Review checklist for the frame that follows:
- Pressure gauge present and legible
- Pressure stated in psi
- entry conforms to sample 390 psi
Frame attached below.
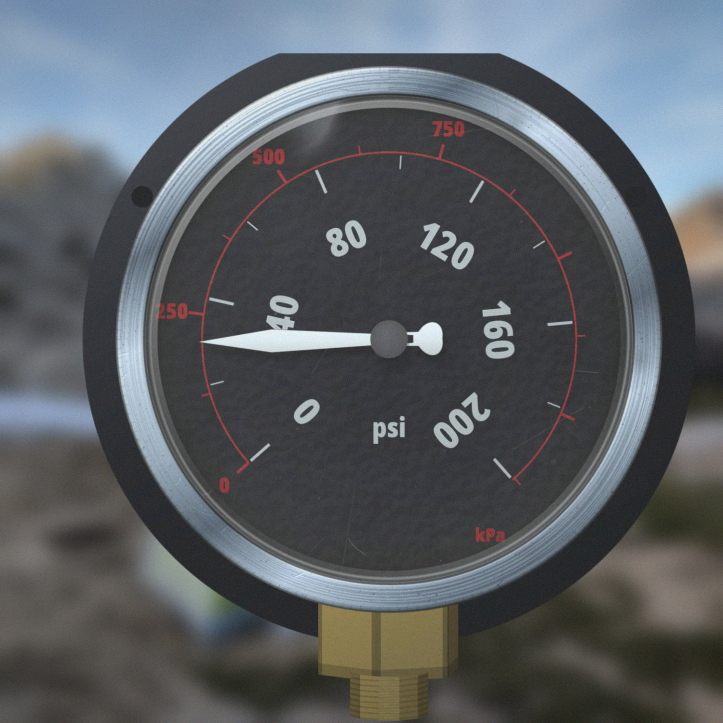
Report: 30 psi
